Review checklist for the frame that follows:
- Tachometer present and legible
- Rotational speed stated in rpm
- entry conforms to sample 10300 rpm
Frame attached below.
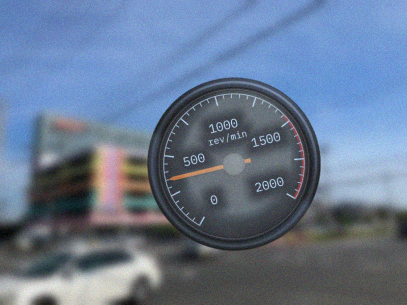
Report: 350 rpm
